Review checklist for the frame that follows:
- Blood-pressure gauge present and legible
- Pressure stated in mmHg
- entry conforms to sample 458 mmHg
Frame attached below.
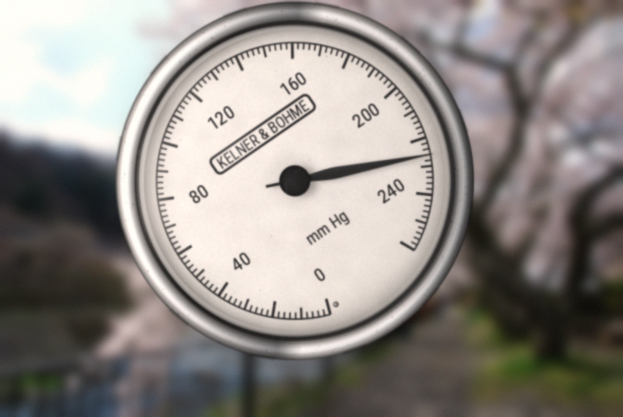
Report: 226 mmHg
